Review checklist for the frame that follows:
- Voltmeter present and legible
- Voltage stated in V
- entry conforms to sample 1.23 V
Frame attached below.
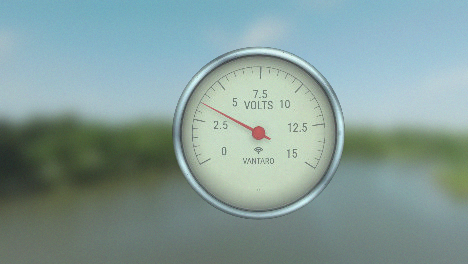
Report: 3.5 V
